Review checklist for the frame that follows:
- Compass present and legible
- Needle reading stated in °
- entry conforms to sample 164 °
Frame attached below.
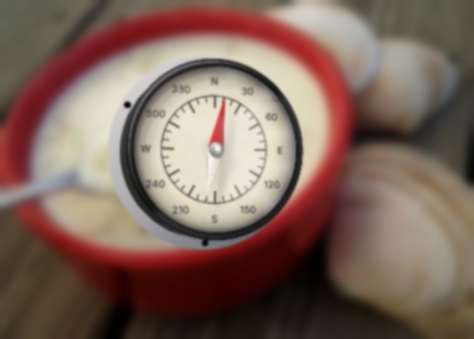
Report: 10 °
